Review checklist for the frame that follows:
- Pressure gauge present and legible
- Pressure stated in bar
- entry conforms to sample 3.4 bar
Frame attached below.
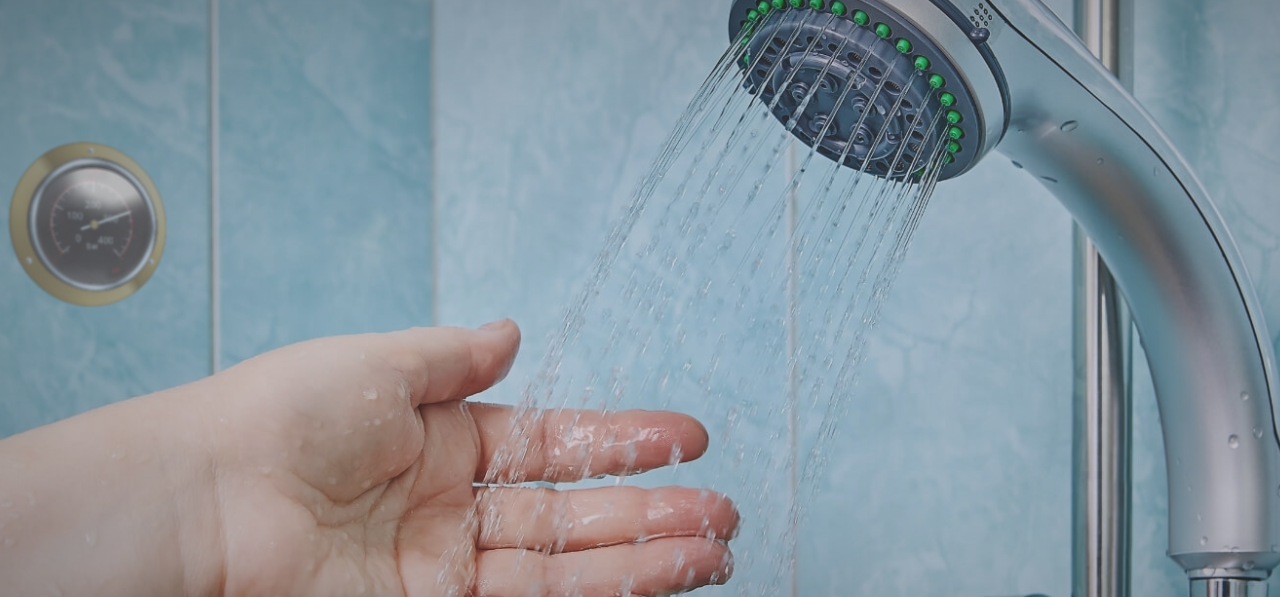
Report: 300 bar
